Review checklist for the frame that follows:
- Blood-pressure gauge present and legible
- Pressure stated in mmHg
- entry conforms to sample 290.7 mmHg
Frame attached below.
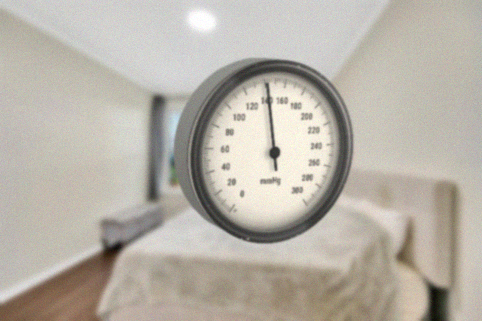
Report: 140 mmHg
